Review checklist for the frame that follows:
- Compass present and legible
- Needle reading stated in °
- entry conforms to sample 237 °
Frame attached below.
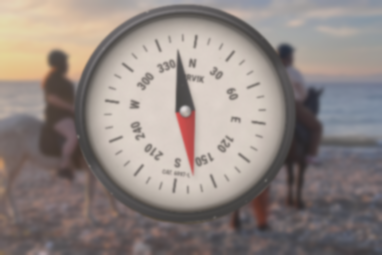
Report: 165 °
